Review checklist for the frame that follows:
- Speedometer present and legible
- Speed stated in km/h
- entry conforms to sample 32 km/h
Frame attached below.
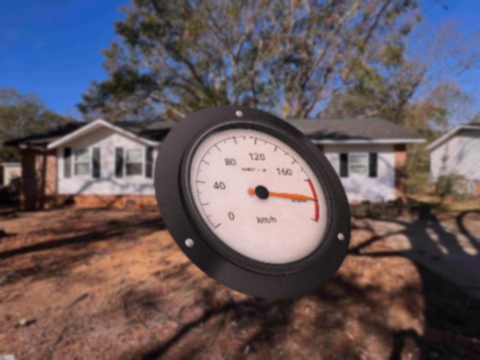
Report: 200 km/h
